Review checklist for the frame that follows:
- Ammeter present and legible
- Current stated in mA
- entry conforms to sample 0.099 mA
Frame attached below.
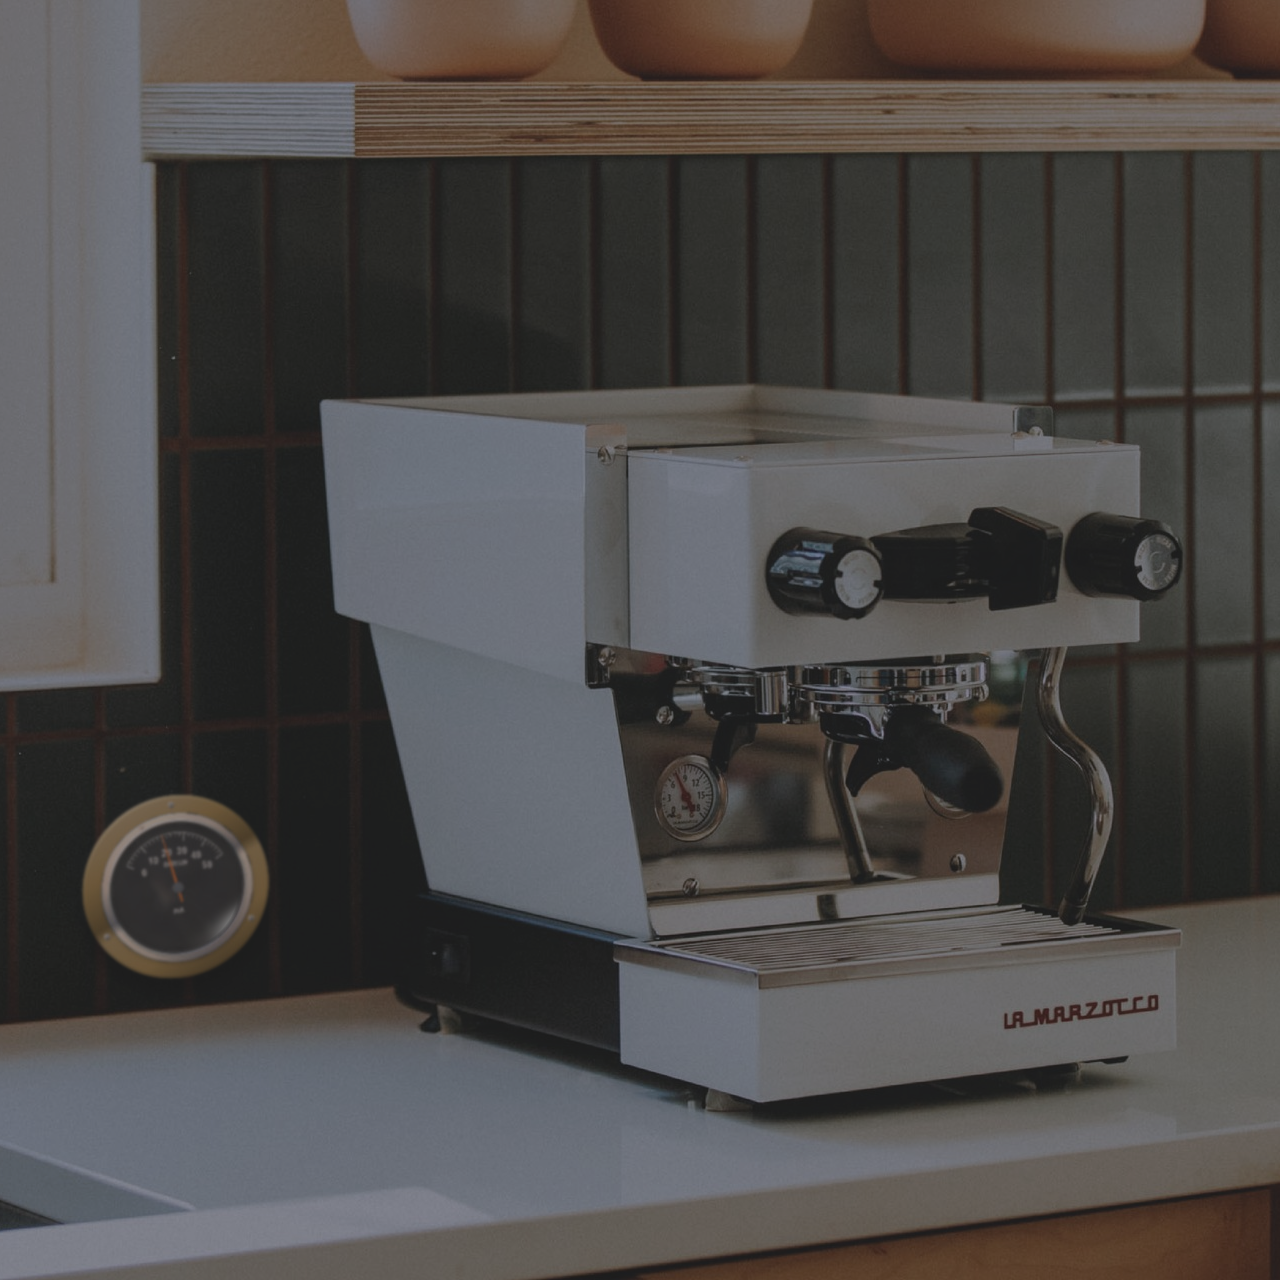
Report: 20 mA
